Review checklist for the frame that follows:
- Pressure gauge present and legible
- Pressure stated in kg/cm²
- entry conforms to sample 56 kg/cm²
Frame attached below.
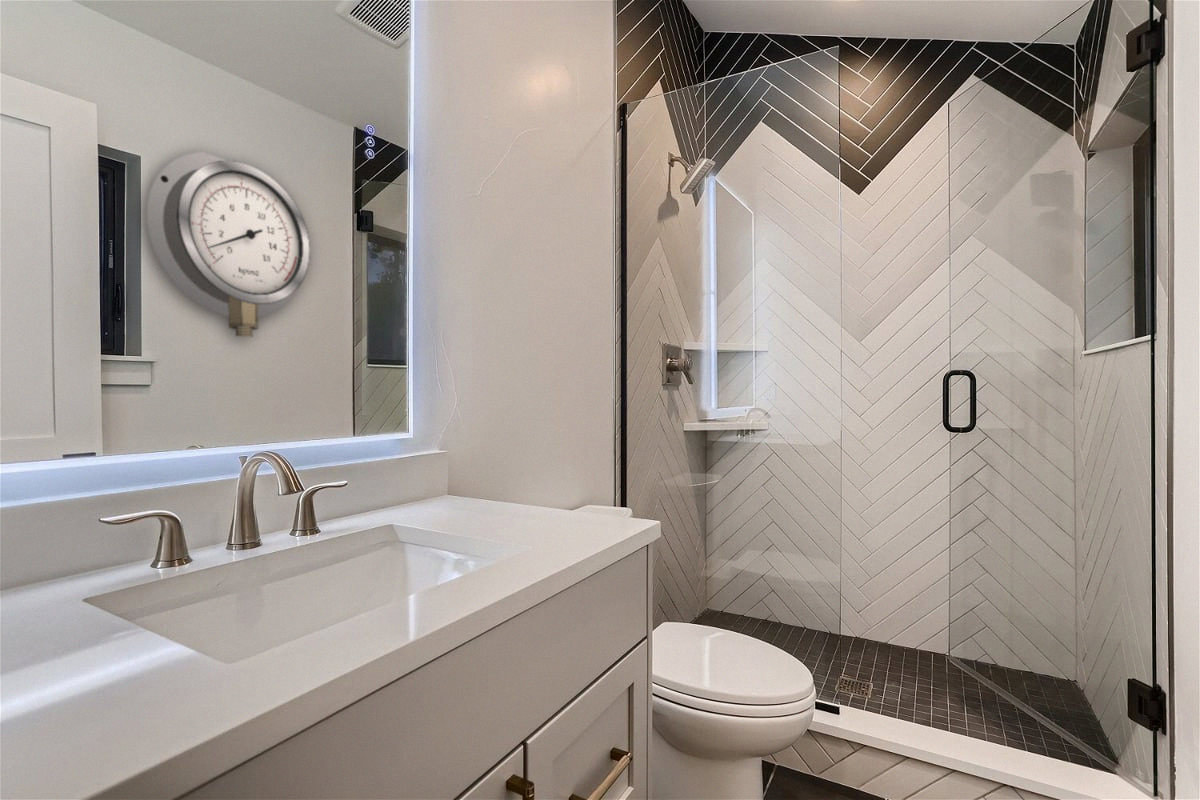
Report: 1 kg/cm²
